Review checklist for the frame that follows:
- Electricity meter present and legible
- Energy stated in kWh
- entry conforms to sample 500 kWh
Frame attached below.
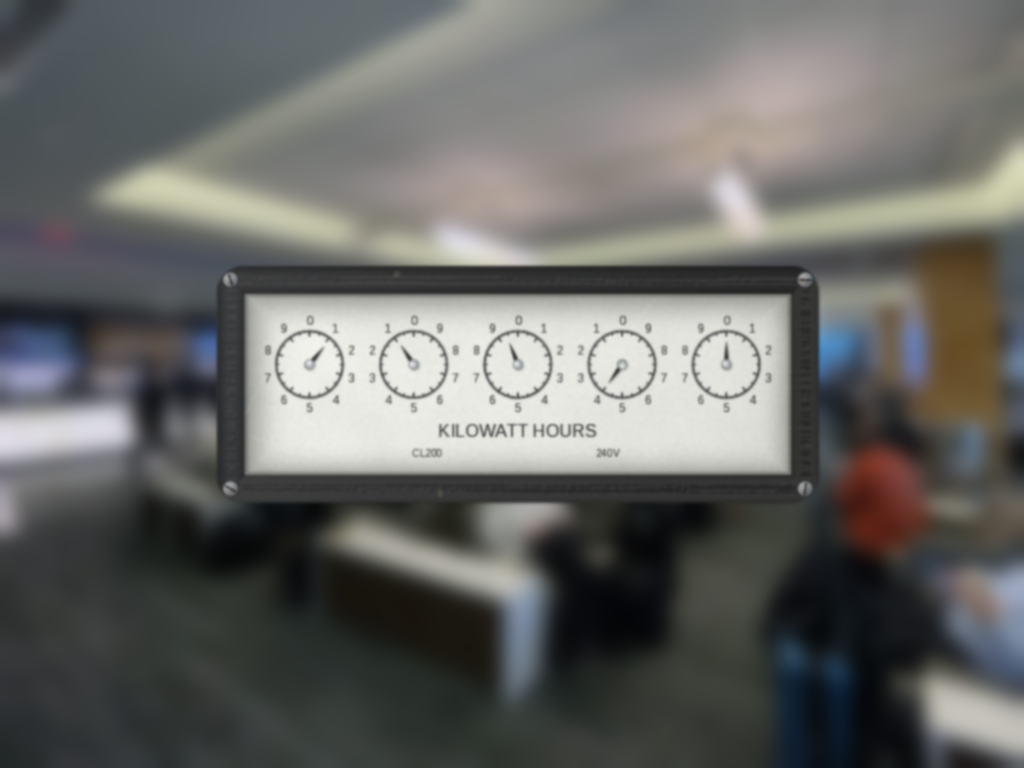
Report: 10940 kWh
